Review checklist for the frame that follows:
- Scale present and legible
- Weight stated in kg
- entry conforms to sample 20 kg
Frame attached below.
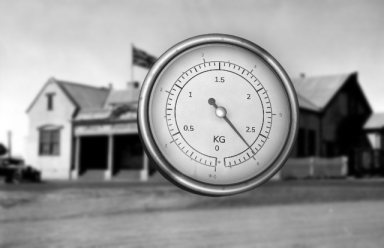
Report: 2.7 kg
